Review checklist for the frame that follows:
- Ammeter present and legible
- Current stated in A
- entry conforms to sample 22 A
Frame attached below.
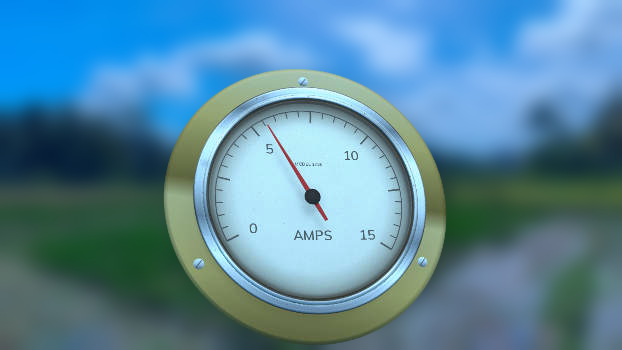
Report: 5.5 A
